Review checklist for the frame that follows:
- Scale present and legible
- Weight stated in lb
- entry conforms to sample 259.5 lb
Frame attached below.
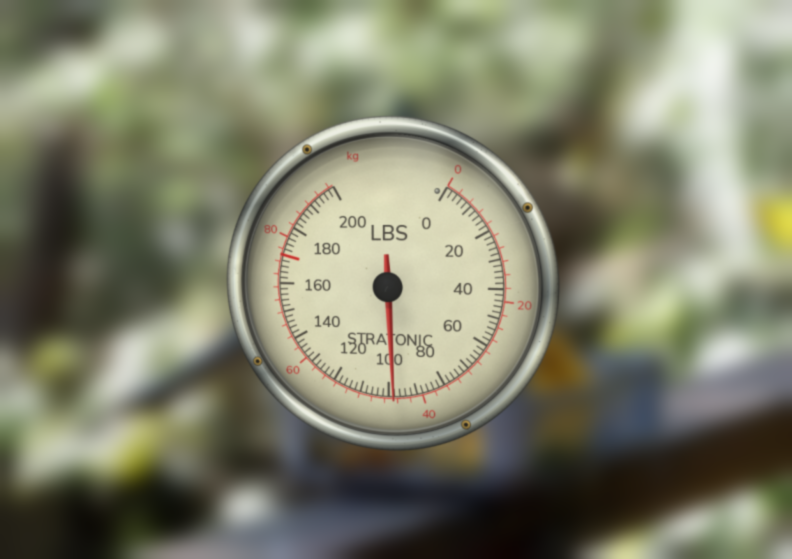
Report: 98 lb
